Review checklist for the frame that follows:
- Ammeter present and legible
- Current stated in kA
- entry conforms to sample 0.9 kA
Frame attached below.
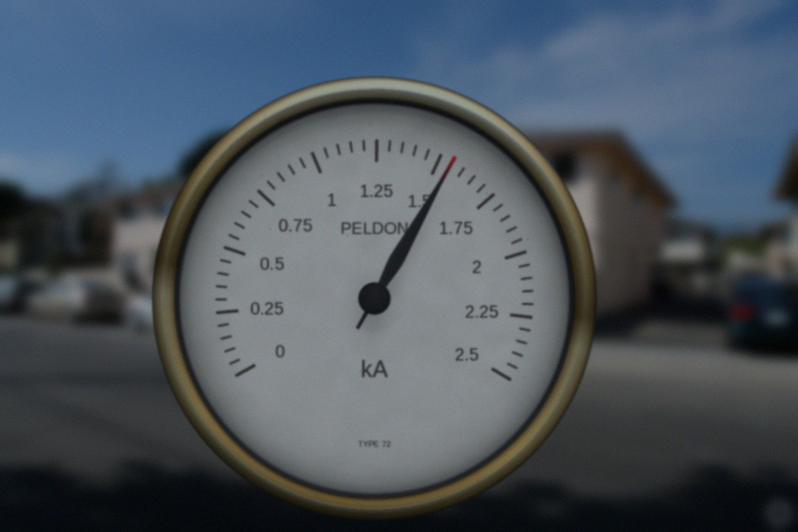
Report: 1.55 kA
